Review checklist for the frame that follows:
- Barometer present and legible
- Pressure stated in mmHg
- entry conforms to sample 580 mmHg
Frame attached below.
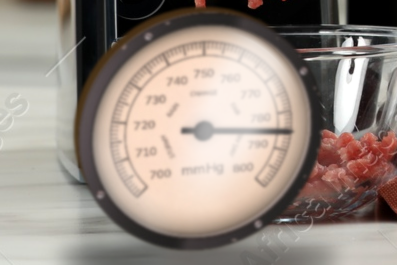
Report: 785 mmHg
